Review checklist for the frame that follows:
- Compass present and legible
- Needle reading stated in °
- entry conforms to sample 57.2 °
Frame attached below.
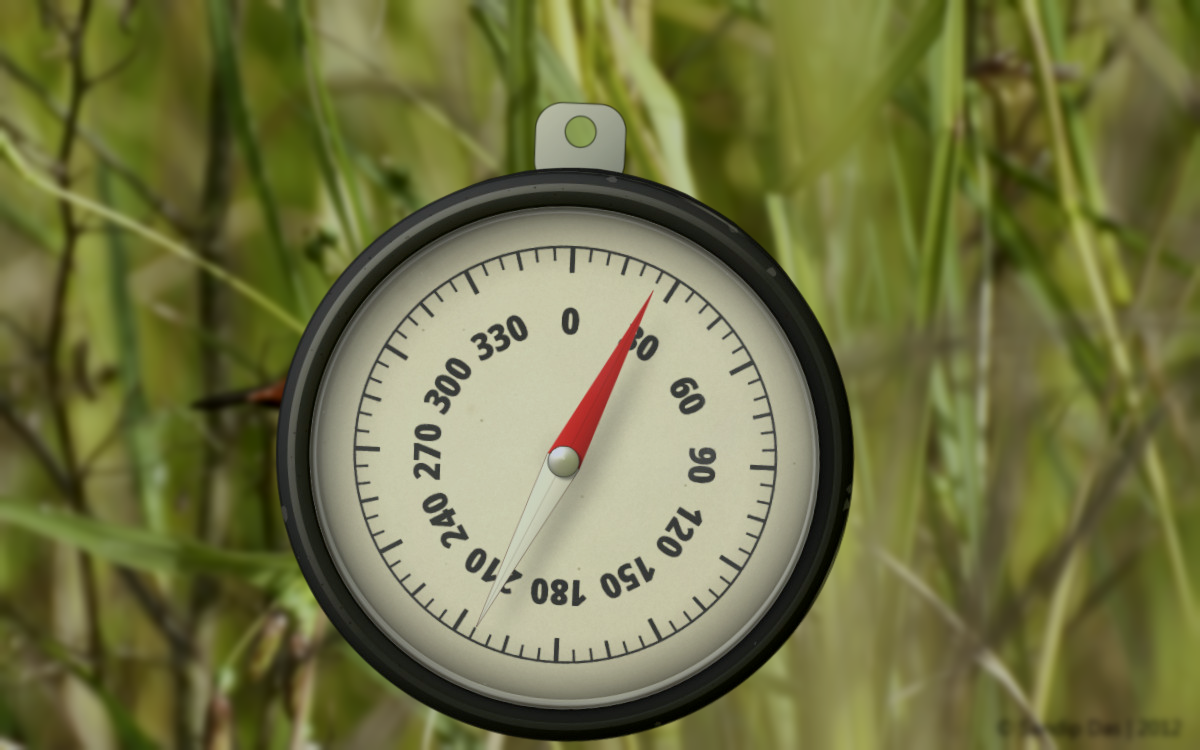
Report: 25 °
